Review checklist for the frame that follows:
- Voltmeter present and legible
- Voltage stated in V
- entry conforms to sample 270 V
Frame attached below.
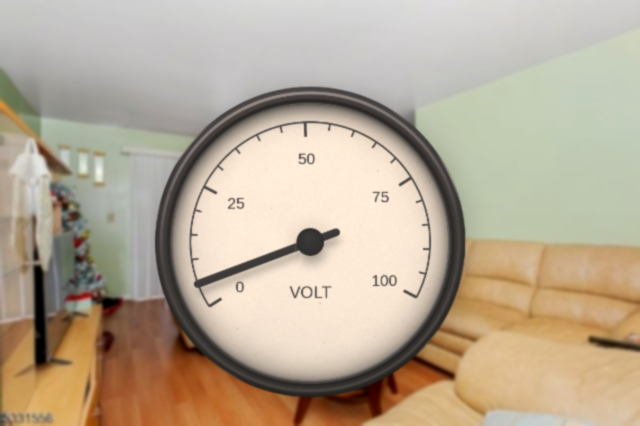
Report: 5 V
